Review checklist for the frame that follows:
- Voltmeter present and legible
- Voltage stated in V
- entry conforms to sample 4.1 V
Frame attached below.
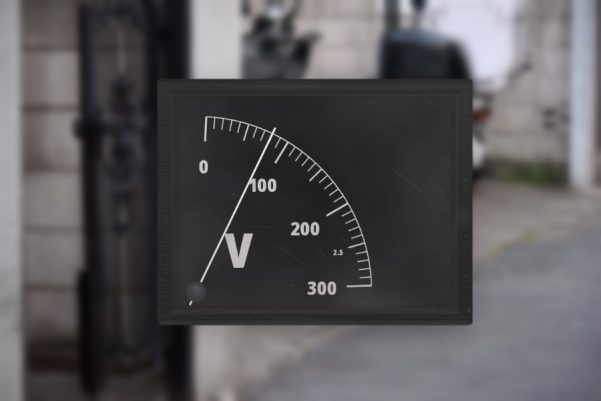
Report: 80 V
